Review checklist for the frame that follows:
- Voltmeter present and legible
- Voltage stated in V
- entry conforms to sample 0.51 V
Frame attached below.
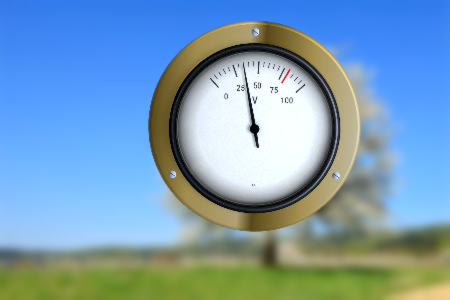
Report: 35 V
